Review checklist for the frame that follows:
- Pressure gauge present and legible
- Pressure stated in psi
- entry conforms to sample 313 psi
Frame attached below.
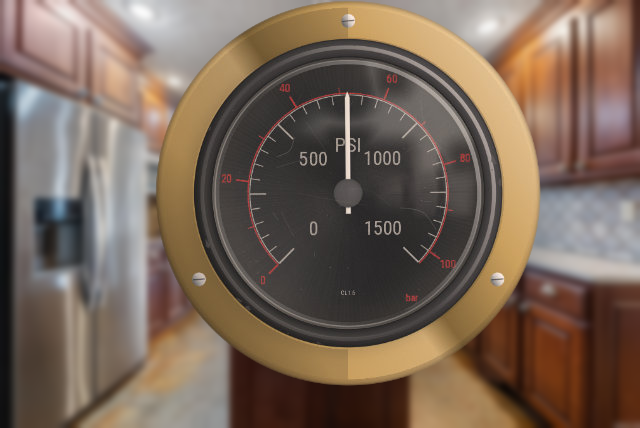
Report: 750 psi
